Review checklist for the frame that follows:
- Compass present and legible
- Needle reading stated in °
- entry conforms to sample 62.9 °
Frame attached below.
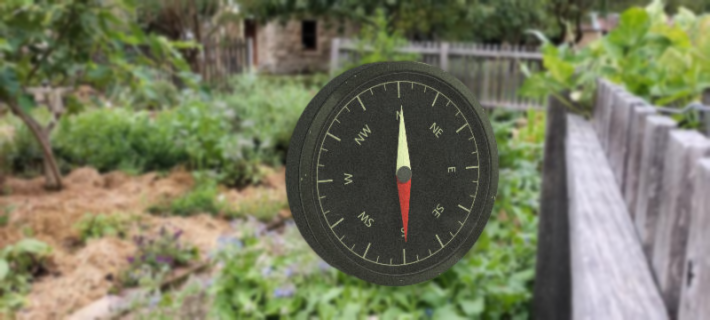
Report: 180 °
